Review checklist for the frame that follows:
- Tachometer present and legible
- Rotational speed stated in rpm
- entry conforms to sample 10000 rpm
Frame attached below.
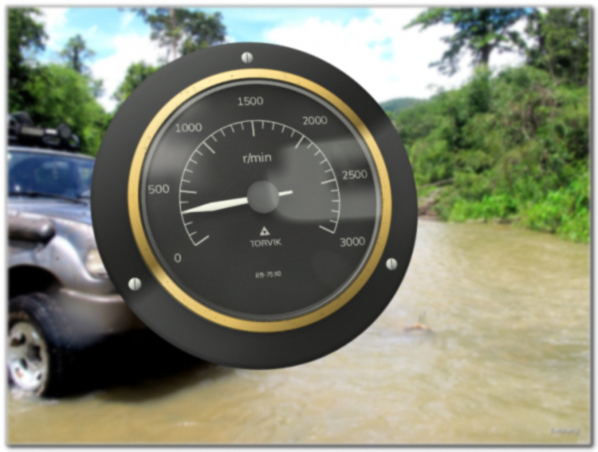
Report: 300 rpm
